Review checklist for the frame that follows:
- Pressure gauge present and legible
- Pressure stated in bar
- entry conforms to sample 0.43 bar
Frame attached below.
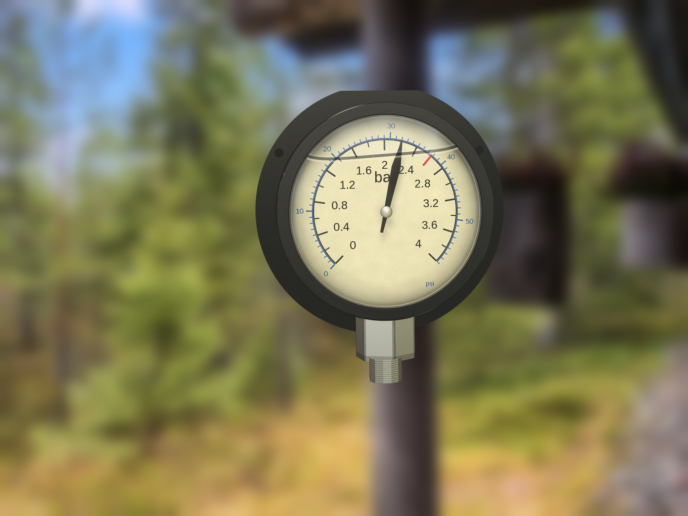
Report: 2.2 bar
